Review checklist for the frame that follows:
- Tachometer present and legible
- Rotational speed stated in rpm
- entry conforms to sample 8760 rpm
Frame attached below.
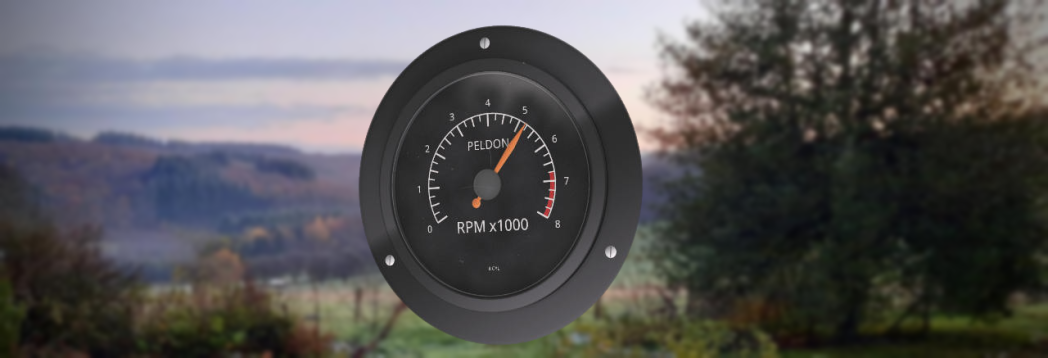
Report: 5250 rpm
